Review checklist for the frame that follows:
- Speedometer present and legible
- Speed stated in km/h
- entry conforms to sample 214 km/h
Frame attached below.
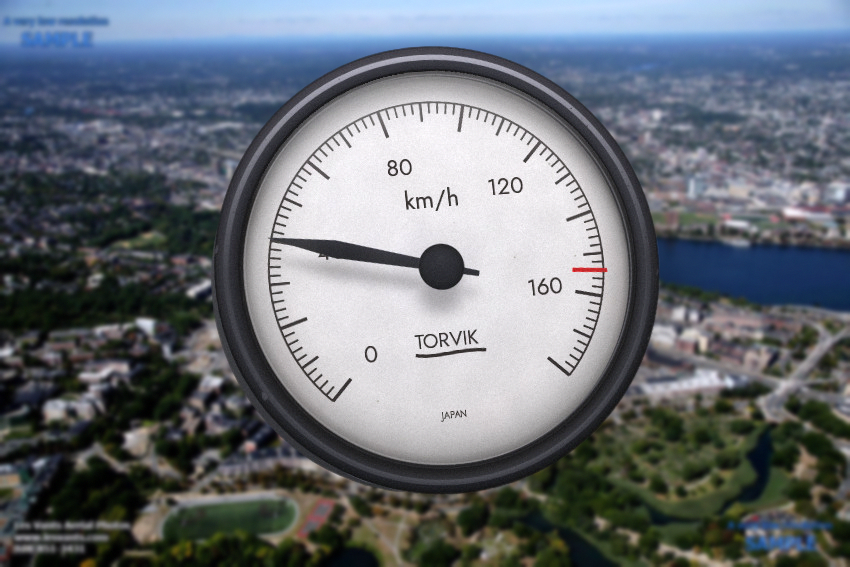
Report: 40 km/h
